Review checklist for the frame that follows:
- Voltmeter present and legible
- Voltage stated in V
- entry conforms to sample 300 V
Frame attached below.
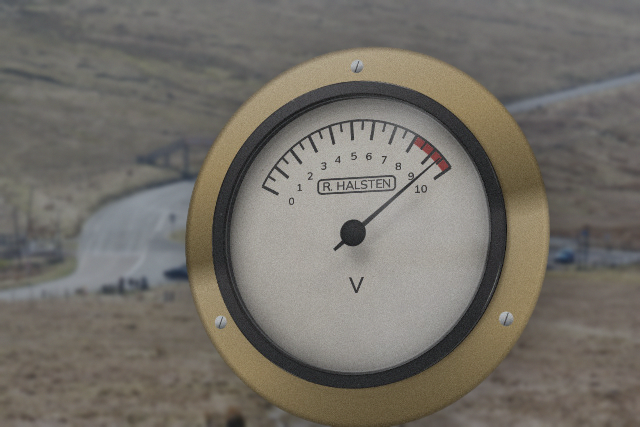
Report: 9.5 V
